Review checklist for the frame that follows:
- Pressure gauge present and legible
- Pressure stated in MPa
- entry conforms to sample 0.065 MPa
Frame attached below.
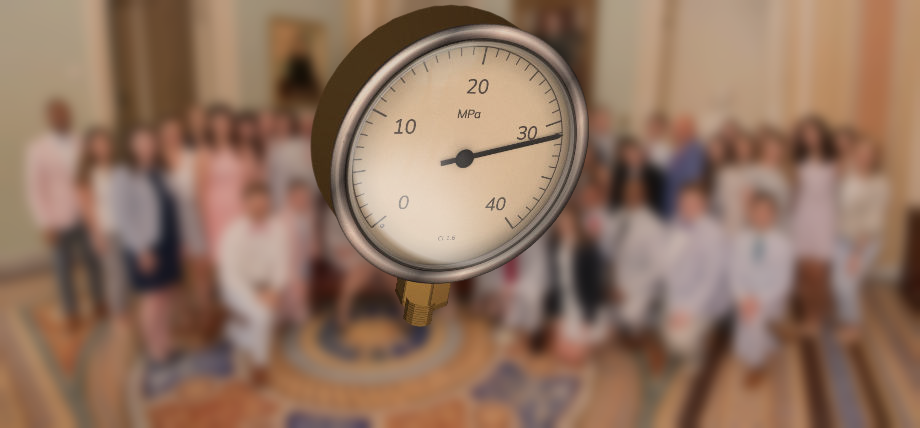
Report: 31 MPa
